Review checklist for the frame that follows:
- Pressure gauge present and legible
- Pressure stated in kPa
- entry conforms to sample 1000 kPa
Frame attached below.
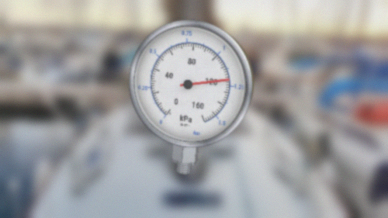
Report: 120 kPa
